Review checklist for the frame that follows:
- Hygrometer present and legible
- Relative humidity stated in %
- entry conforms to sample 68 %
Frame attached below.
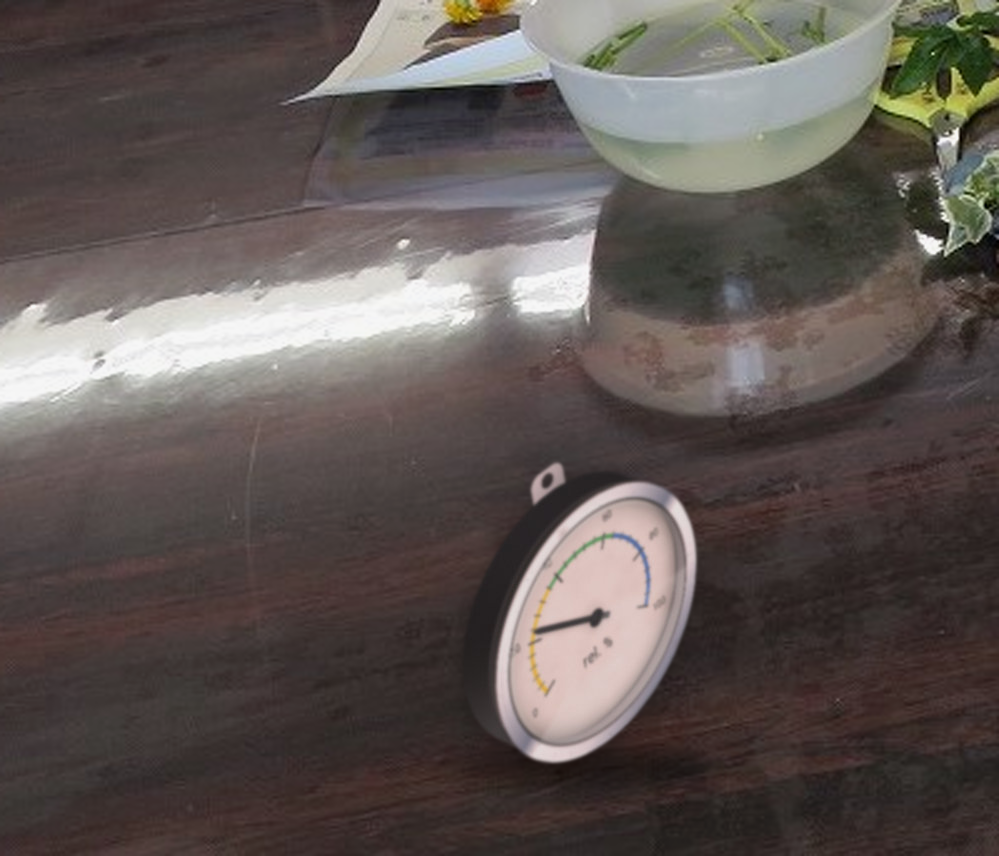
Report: 24 %
